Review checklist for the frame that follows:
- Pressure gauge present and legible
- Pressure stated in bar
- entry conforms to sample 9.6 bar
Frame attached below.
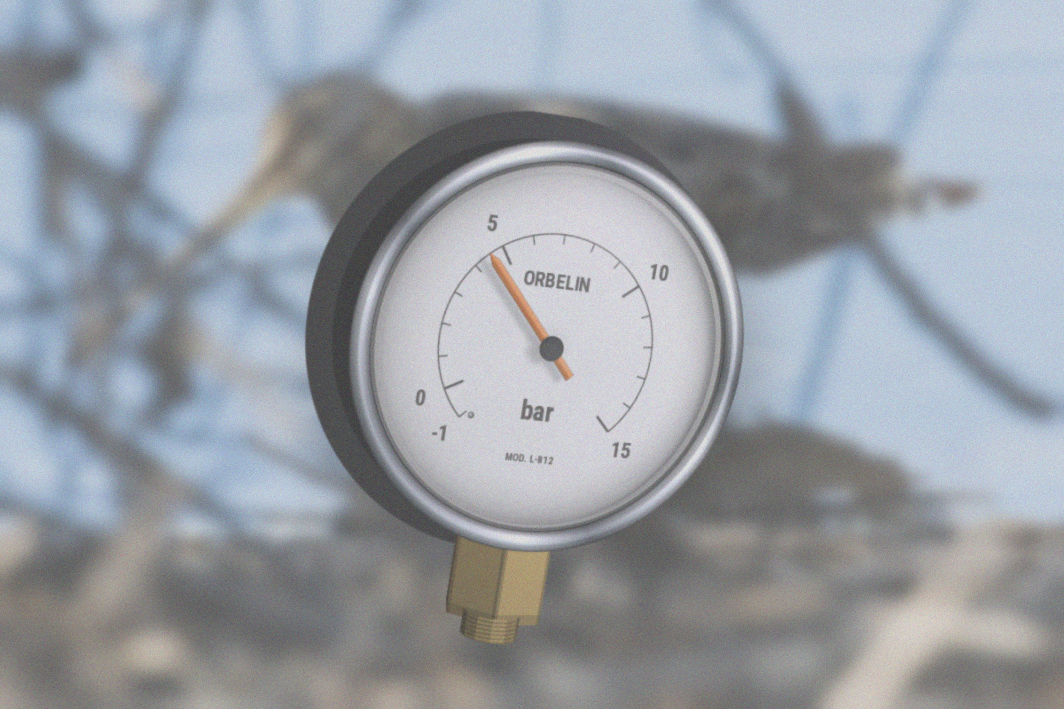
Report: 4.5 bar
